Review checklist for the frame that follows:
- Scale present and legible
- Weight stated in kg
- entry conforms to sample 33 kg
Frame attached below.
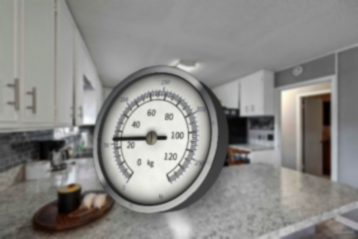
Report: 25 kg
